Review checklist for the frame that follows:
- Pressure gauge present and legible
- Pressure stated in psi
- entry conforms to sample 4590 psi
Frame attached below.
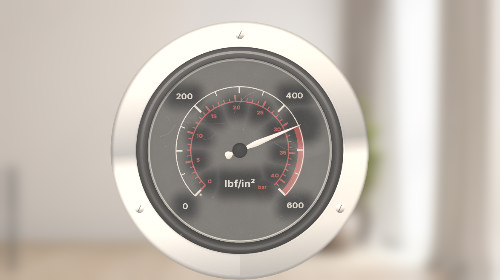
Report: 450 psi
